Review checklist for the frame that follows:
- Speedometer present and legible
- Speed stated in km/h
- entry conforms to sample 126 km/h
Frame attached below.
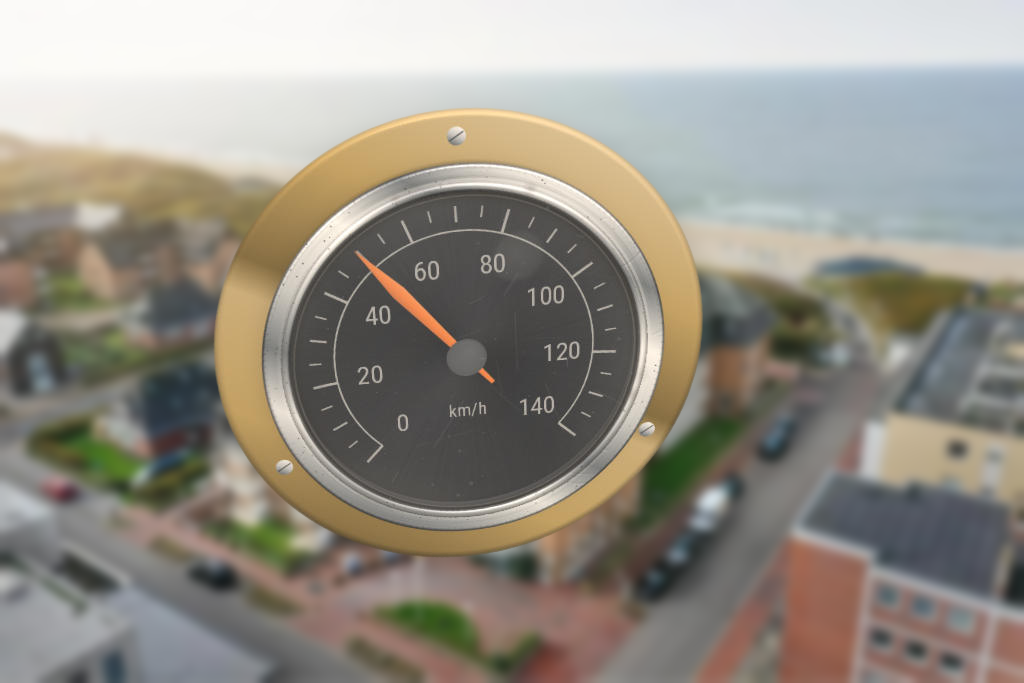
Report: 50 km/h
